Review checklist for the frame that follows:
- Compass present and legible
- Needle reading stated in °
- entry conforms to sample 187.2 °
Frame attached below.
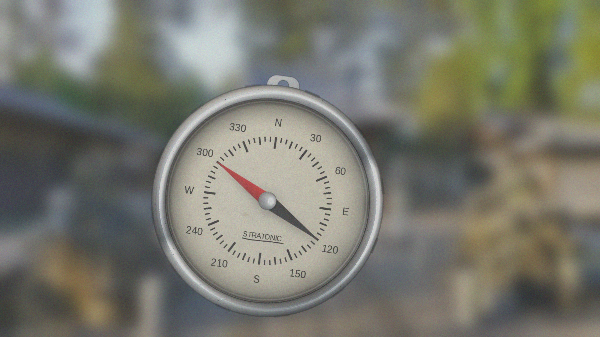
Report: 300 °
